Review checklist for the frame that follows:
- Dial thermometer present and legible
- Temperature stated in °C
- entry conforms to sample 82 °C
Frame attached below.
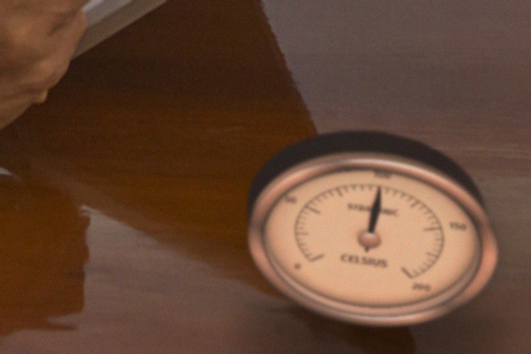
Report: 100 °C
